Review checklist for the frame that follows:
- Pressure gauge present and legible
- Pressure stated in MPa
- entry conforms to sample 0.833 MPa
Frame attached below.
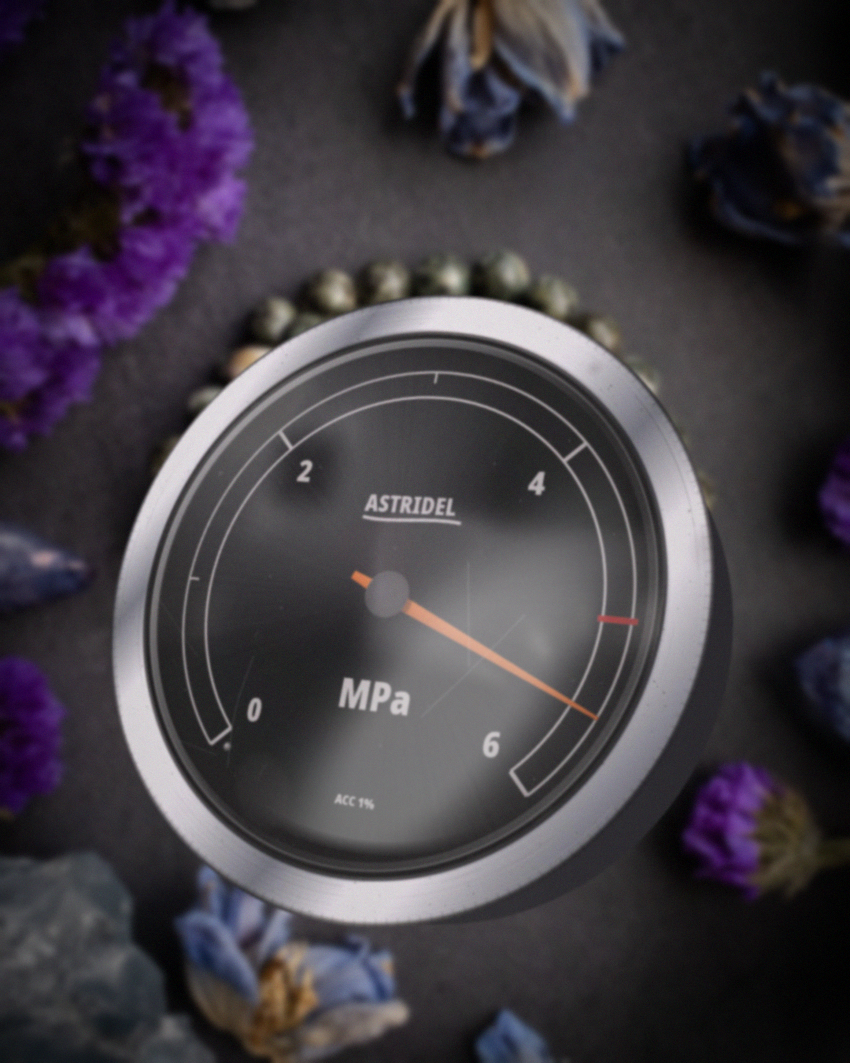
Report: 5.5 MPa
